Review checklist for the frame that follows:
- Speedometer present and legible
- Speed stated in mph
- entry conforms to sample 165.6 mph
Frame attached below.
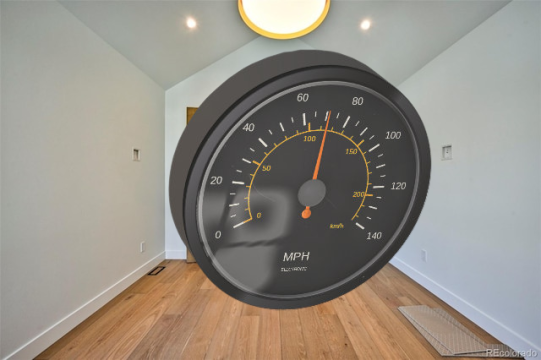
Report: 70 mph
